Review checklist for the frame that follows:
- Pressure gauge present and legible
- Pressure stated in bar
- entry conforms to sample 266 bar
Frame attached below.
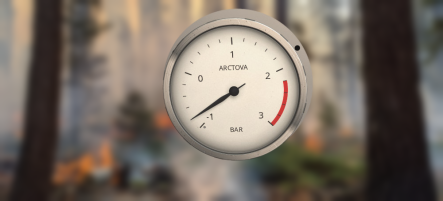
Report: -0.8 bar
